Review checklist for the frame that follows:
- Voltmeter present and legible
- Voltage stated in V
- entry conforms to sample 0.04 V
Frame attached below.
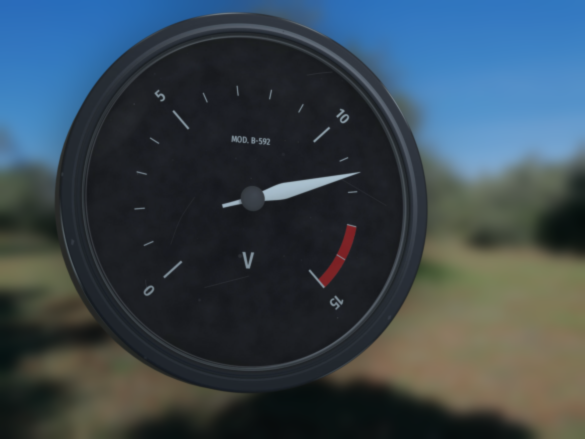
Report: 11.5 V
